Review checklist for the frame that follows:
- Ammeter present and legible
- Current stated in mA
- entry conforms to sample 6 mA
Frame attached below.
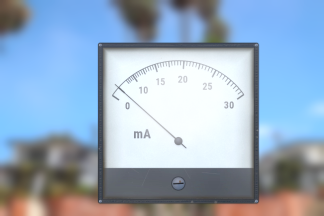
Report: 5 mA
